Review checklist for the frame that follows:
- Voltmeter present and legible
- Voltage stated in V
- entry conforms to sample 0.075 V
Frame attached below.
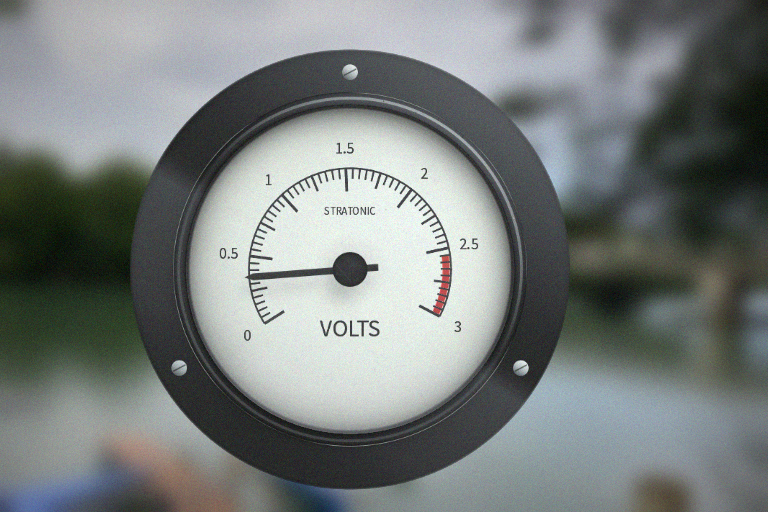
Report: 0.35 V
